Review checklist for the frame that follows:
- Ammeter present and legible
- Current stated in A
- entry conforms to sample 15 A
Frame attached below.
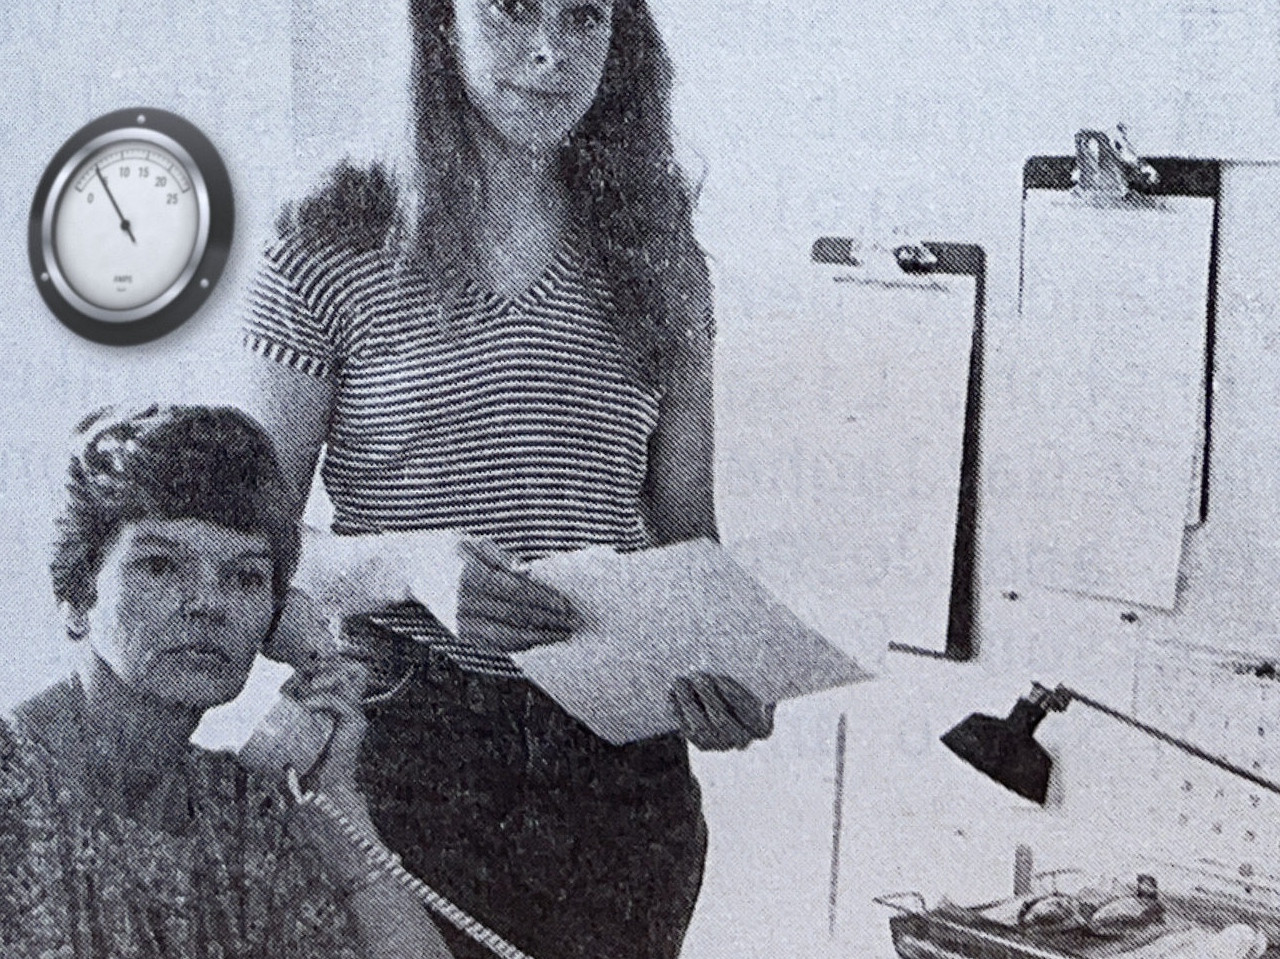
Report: 5 A
